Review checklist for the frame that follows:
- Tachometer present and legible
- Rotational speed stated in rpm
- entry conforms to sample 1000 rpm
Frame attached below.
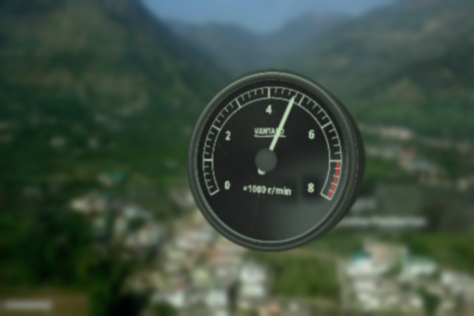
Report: 4800 rpm
